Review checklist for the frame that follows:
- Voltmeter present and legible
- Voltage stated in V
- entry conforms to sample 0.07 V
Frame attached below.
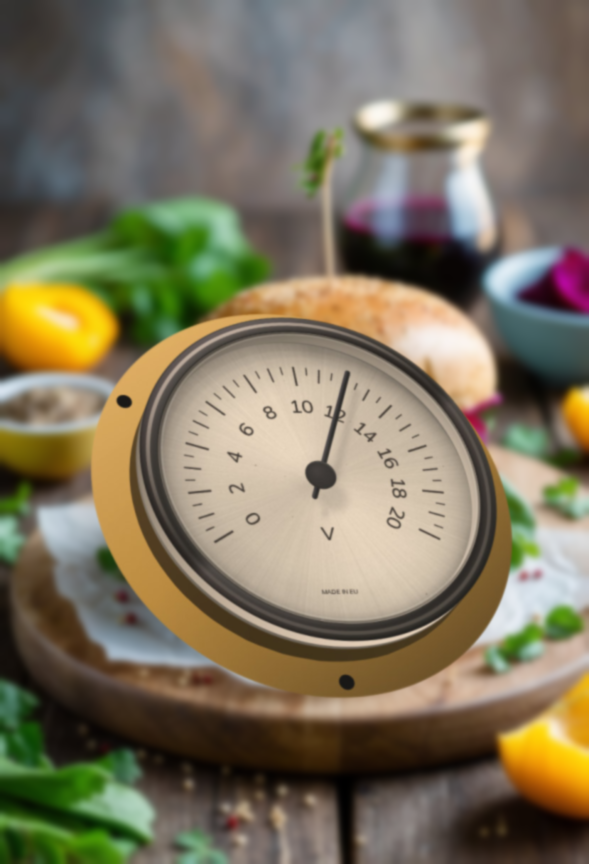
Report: 12 V
